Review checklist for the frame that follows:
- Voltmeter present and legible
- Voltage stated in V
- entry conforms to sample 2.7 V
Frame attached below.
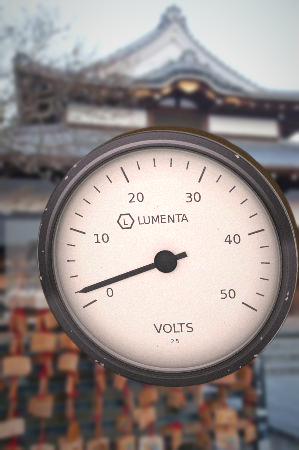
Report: 2 V
